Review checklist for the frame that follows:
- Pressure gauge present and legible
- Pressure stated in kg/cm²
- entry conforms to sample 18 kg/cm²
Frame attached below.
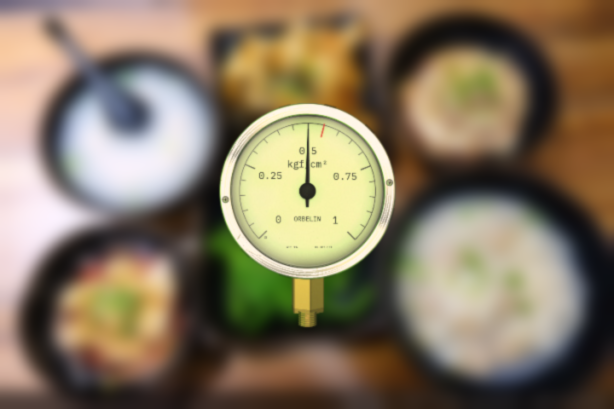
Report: 0.5 kg/cm²
